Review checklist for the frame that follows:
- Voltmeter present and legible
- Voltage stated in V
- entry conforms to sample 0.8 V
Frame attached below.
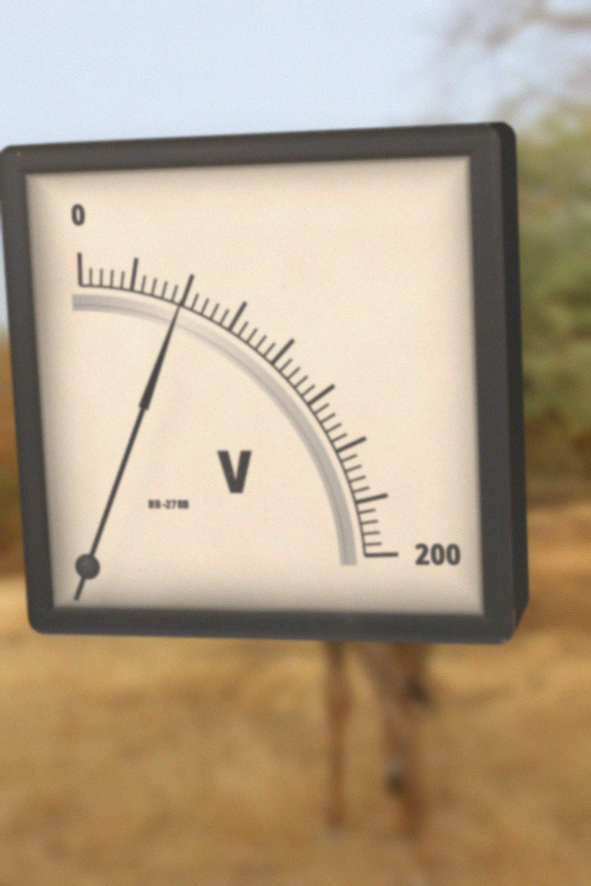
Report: 50 V
